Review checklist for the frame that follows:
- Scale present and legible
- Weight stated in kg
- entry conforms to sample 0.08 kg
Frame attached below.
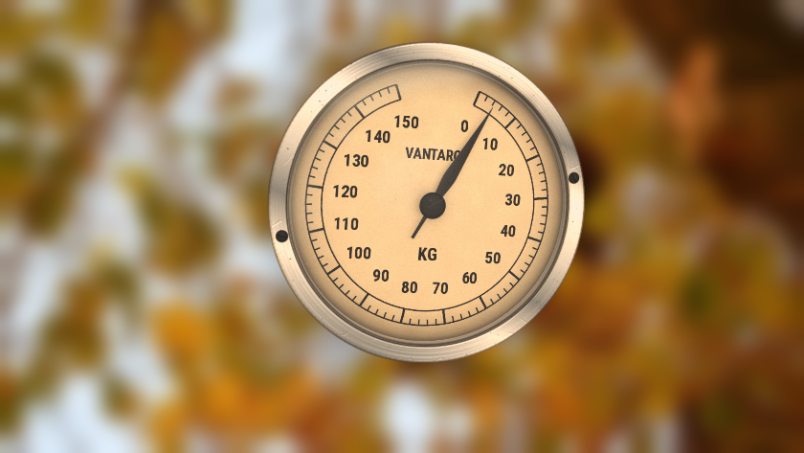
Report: 4 kg
